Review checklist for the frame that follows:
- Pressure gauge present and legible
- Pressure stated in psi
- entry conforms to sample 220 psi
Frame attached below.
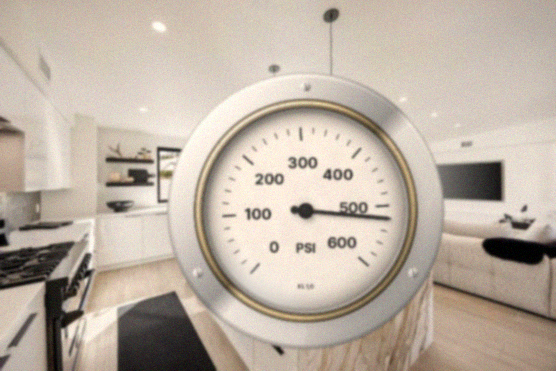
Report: 520 psi
